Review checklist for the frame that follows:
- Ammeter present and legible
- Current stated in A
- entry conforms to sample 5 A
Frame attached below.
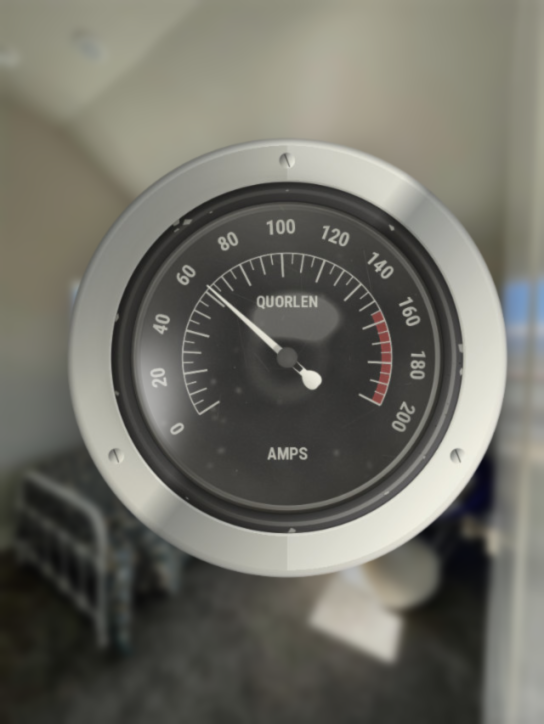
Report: 62.5 A
